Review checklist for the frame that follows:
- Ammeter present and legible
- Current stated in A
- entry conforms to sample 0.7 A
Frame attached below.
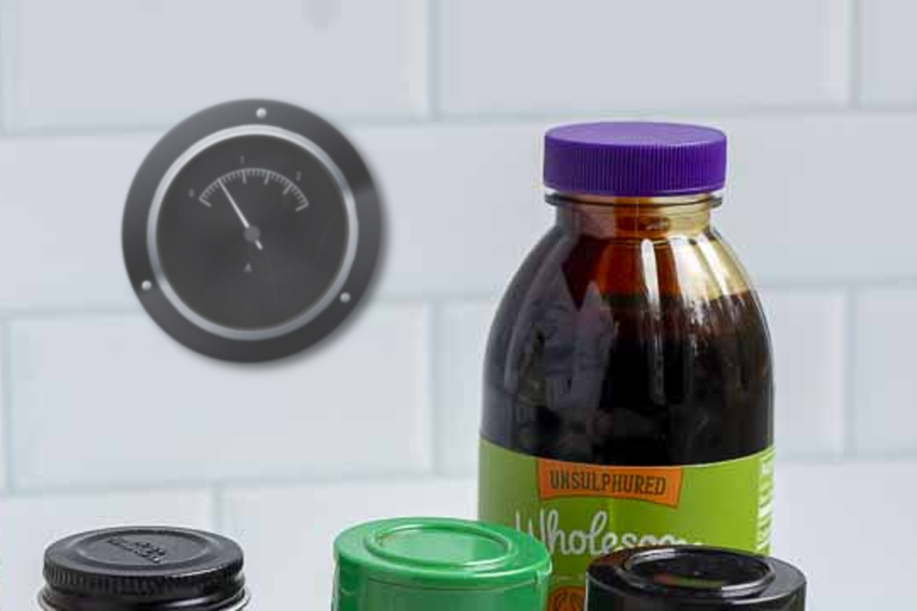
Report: 0.5 A
